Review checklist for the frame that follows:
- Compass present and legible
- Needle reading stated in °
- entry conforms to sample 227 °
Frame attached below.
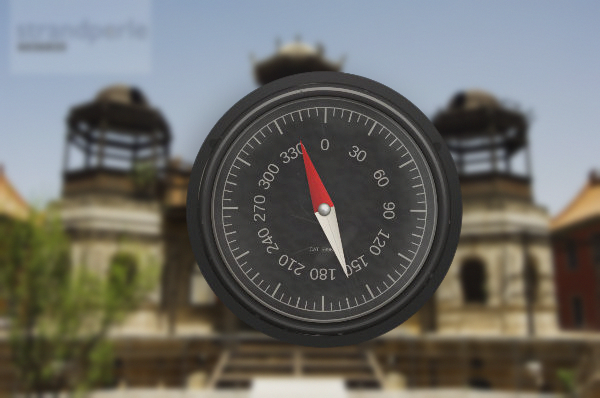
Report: 340 °
